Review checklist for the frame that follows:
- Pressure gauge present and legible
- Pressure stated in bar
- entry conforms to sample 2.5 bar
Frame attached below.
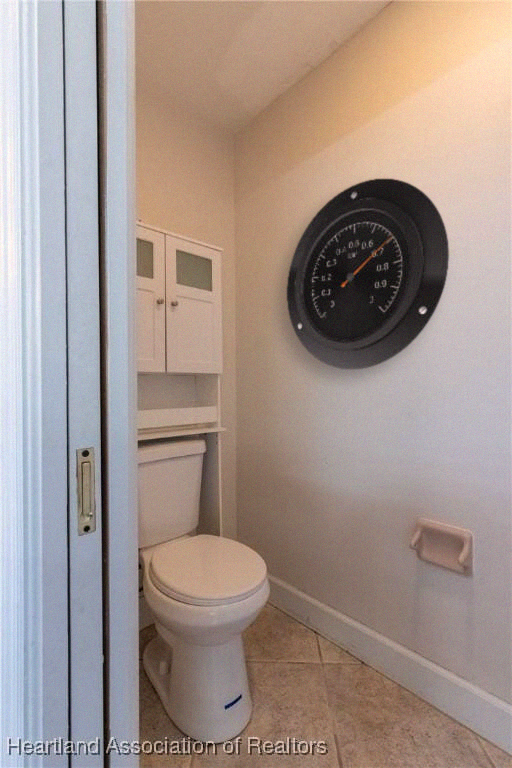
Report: 0.7 bar
